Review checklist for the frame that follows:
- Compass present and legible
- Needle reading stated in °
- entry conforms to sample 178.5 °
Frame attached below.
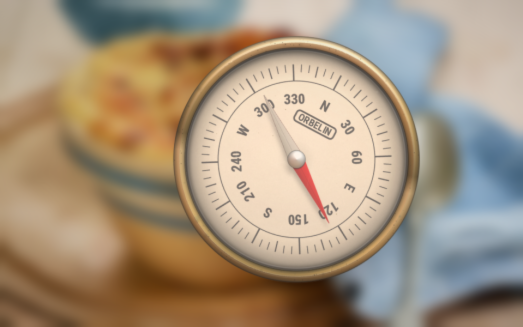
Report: 125 °
